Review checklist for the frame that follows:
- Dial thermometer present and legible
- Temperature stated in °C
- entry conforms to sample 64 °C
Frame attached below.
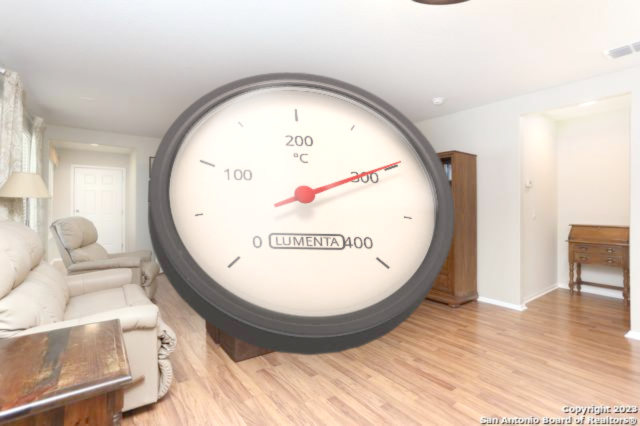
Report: 300 °C
